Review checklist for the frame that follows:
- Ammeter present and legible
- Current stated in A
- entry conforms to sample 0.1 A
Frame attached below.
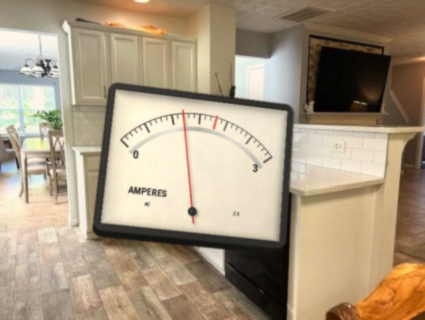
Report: 1.2 A
